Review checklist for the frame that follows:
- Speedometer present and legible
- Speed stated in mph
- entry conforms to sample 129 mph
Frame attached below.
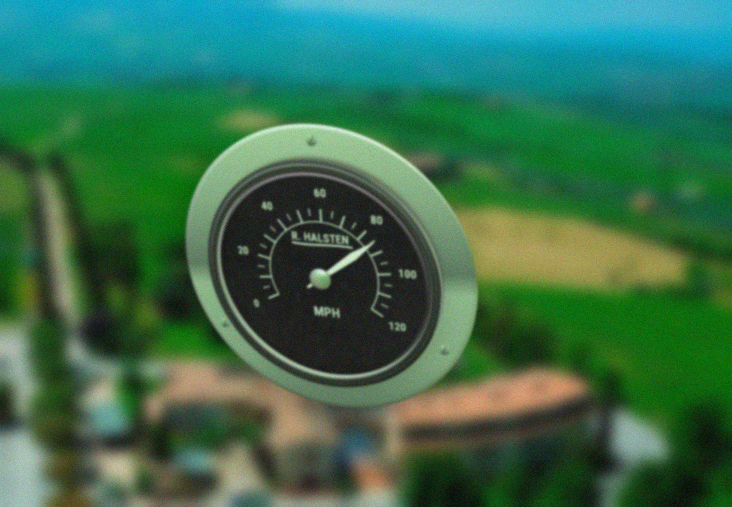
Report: 85 mph
